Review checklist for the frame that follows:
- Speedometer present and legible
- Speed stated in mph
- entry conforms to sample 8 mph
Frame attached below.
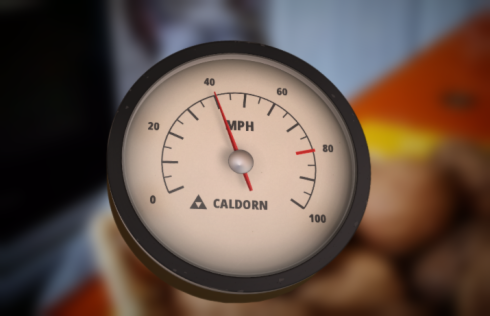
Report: 40 mph
